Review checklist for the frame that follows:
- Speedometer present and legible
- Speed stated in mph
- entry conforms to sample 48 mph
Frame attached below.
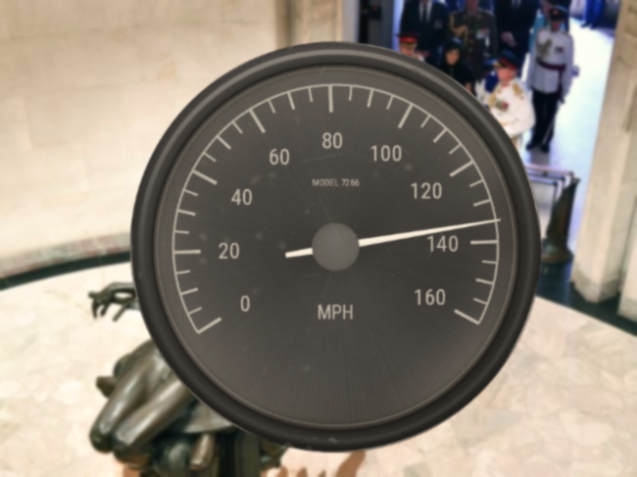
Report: 135 mph
